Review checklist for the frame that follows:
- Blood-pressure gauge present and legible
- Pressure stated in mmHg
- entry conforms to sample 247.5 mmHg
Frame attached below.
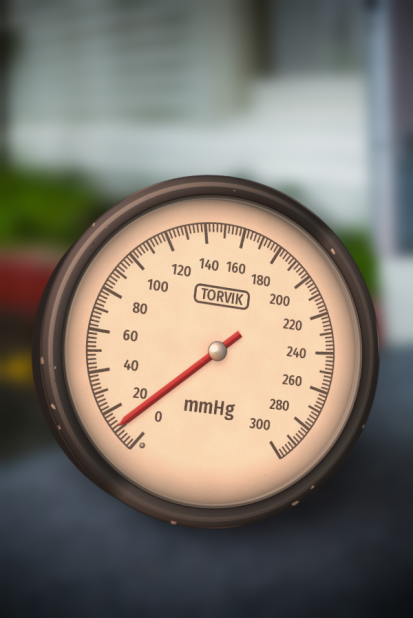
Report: 12 mmHg
